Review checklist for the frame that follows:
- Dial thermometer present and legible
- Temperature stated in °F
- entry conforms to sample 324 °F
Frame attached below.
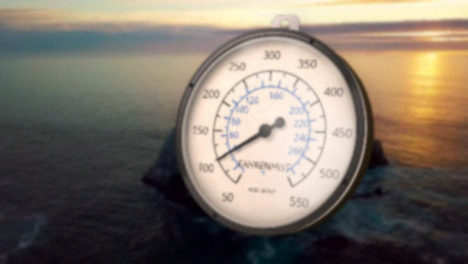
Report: 100 °F
